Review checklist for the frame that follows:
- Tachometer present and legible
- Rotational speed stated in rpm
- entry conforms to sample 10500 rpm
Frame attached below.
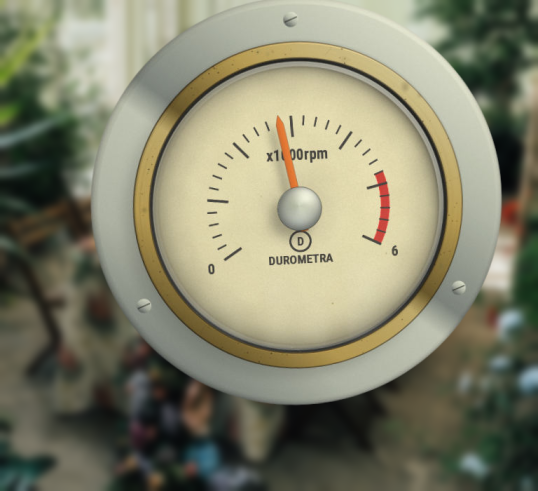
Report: 2800 rpm
